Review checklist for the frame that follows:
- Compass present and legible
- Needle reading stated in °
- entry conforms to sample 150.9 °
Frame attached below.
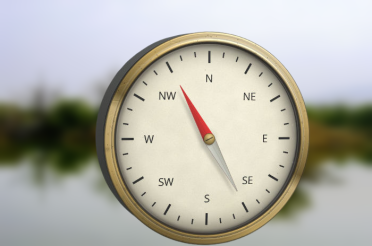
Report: 330 °
